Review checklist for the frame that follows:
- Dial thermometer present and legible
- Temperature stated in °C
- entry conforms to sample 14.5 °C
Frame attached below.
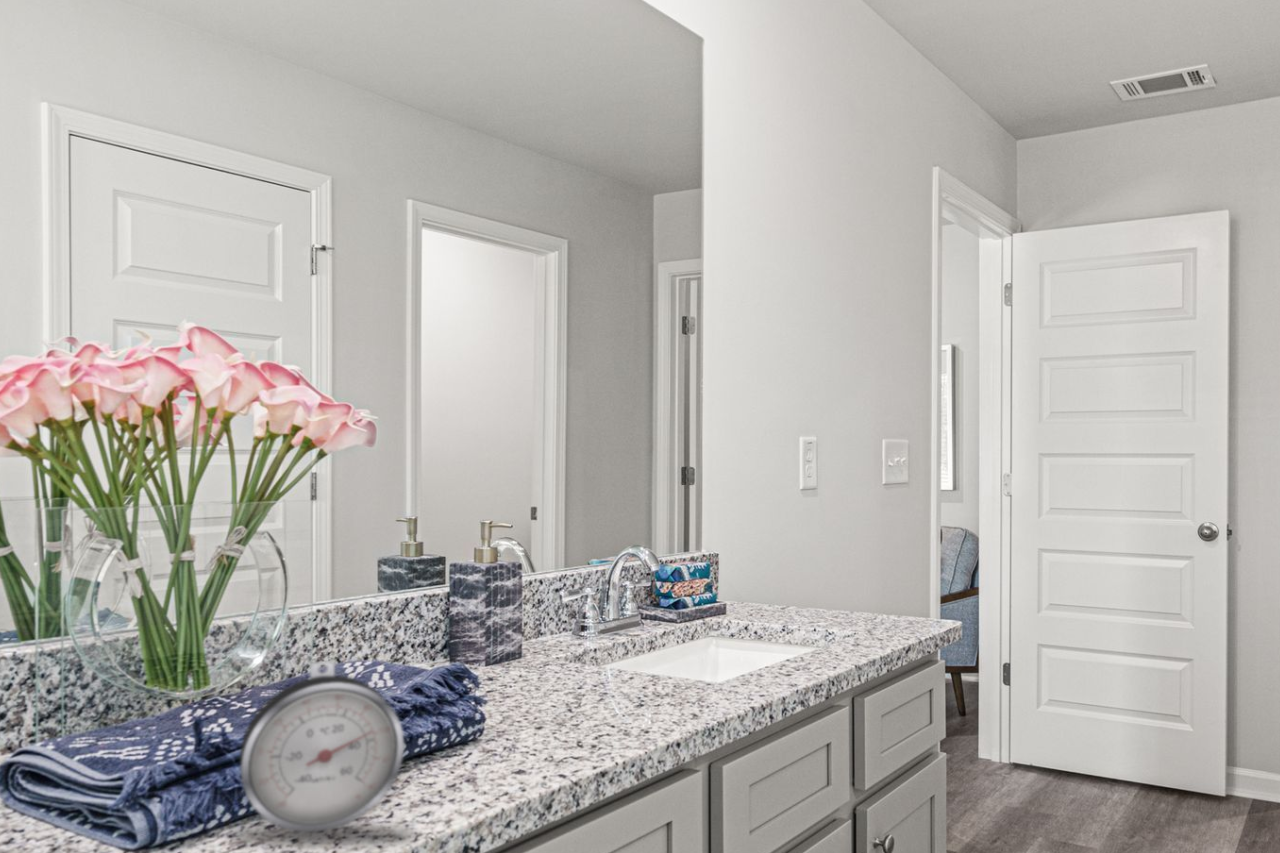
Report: 36 °C
